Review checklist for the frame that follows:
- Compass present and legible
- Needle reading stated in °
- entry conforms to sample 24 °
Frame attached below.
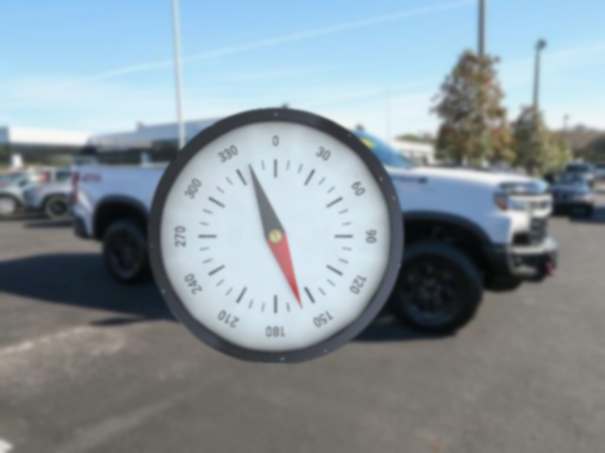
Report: 160 °
